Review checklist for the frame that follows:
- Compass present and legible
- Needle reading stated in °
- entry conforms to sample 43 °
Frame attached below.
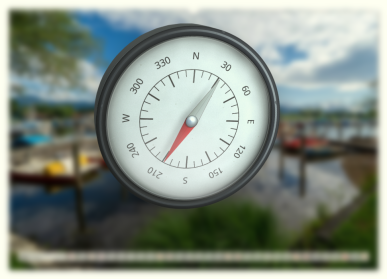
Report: 210 °
